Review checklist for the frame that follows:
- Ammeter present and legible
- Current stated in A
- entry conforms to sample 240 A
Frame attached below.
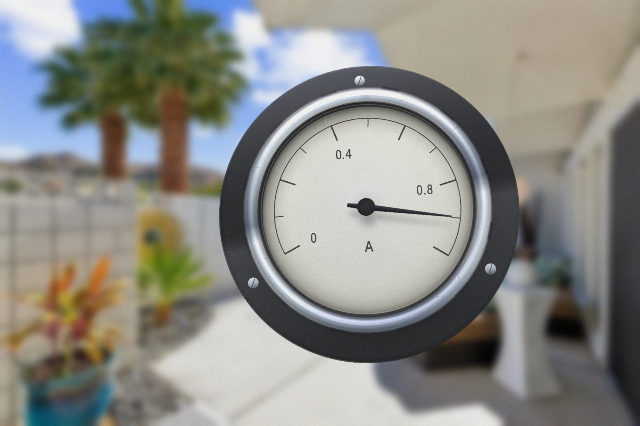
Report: 0.9 A
